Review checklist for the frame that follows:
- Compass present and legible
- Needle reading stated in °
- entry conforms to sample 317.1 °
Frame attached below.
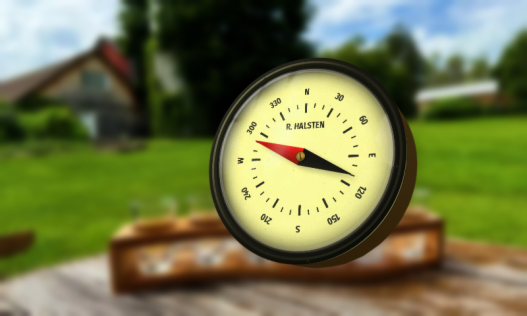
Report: 290 °
